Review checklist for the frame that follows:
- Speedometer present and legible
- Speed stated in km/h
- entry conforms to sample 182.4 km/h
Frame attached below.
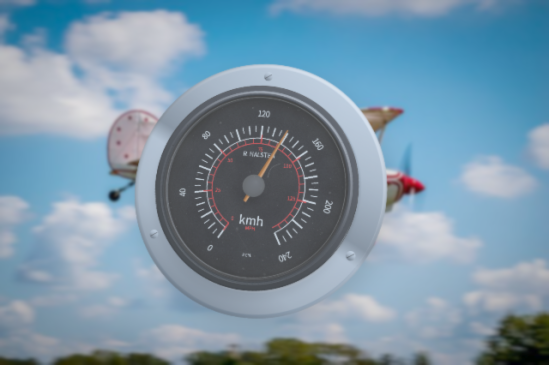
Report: 140 km/h
